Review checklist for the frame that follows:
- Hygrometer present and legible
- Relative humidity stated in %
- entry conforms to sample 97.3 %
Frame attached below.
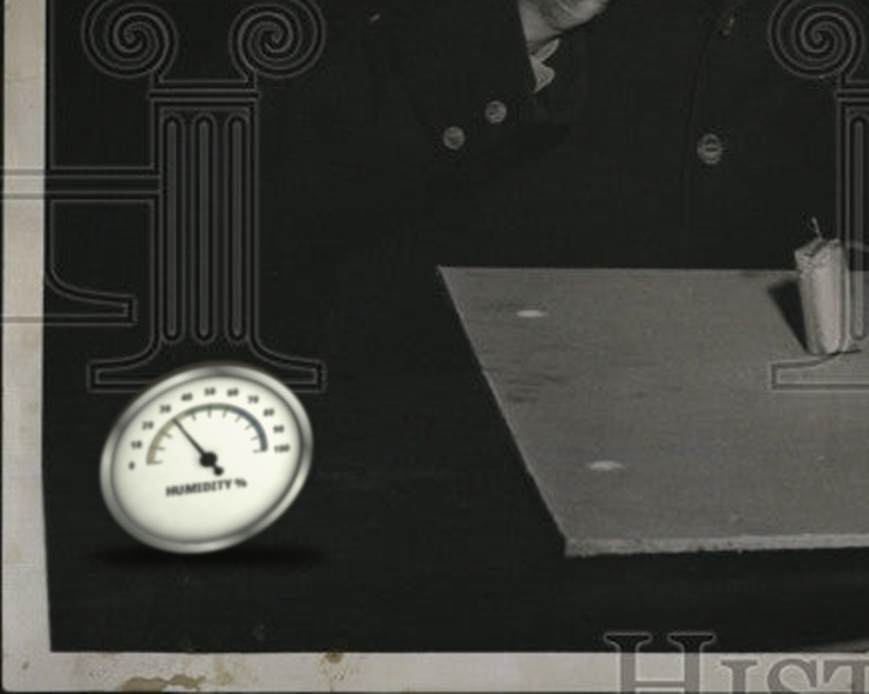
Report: 30 %
